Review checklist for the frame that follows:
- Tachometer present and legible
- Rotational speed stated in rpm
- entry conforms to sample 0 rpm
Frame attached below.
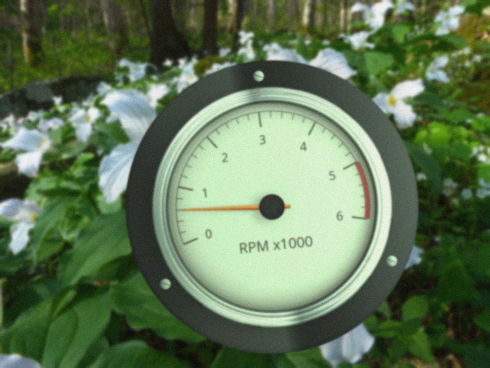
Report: 600 rpm
